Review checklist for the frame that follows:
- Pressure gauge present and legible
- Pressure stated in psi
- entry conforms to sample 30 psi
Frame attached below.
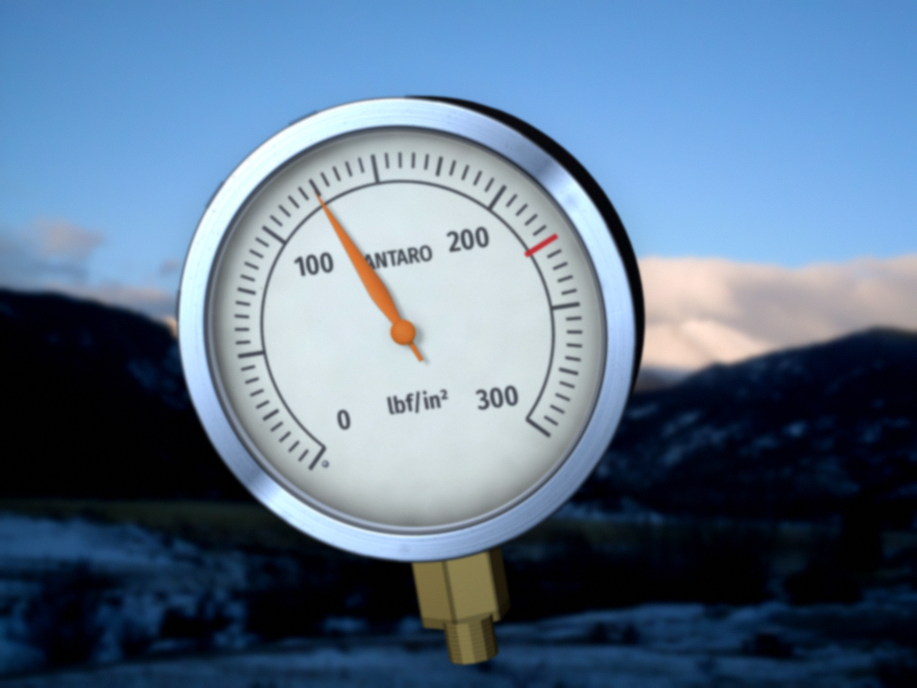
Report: 125 psi
